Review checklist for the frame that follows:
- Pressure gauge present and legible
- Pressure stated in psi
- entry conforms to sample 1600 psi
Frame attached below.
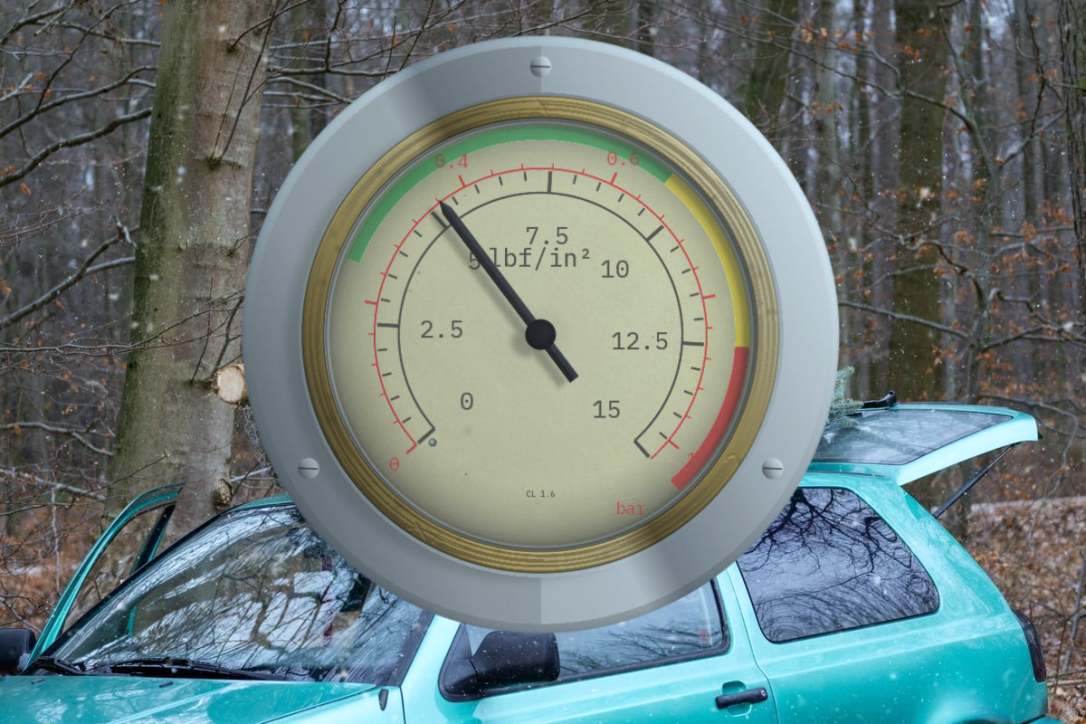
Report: 5.25 psi
